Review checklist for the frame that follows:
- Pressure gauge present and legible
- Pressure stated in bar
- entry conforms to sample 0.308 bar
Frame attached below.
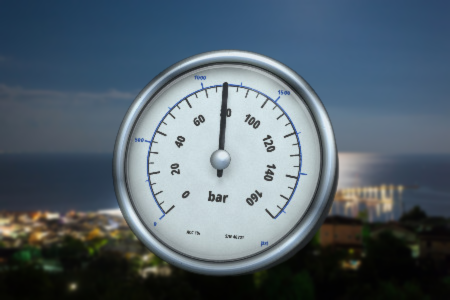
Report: 80 bar
